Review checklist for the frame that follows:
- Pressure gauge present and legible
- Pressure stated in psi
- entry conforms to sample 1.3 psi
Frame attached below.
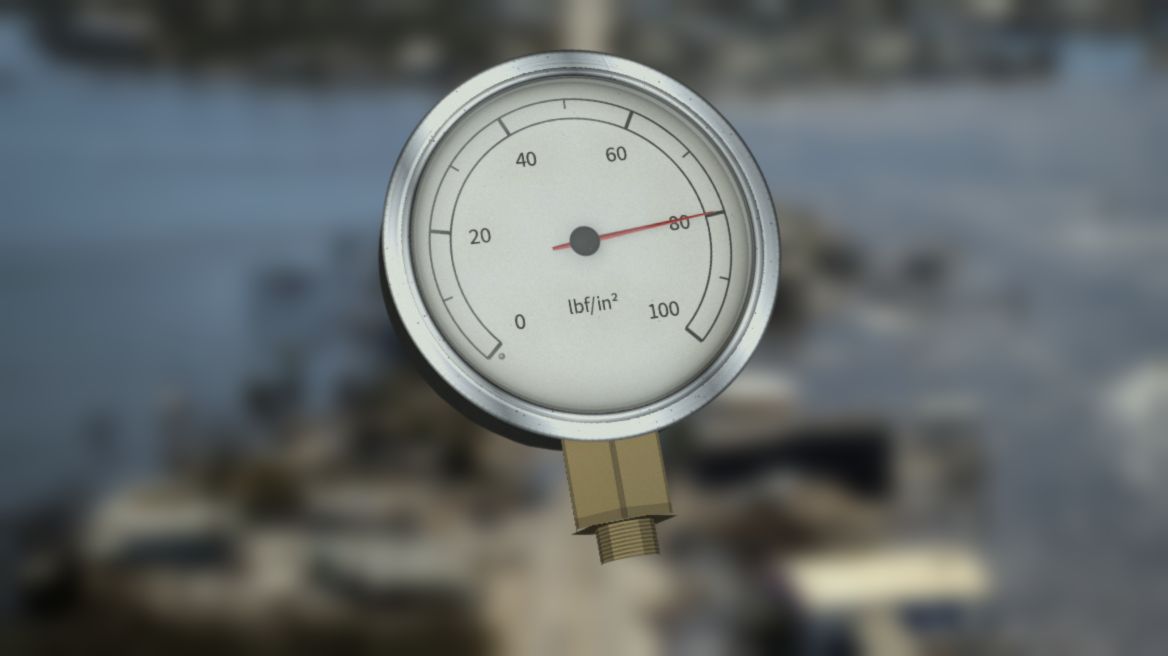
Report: 80 psi
